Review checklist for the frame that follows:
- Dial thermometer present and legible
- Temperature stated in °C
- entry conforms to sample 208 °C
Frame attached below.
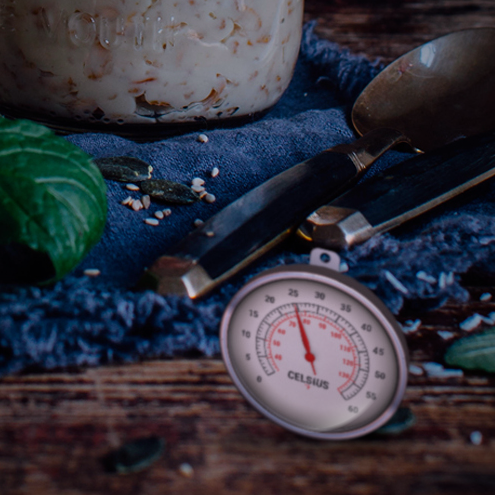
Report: 25 °C
